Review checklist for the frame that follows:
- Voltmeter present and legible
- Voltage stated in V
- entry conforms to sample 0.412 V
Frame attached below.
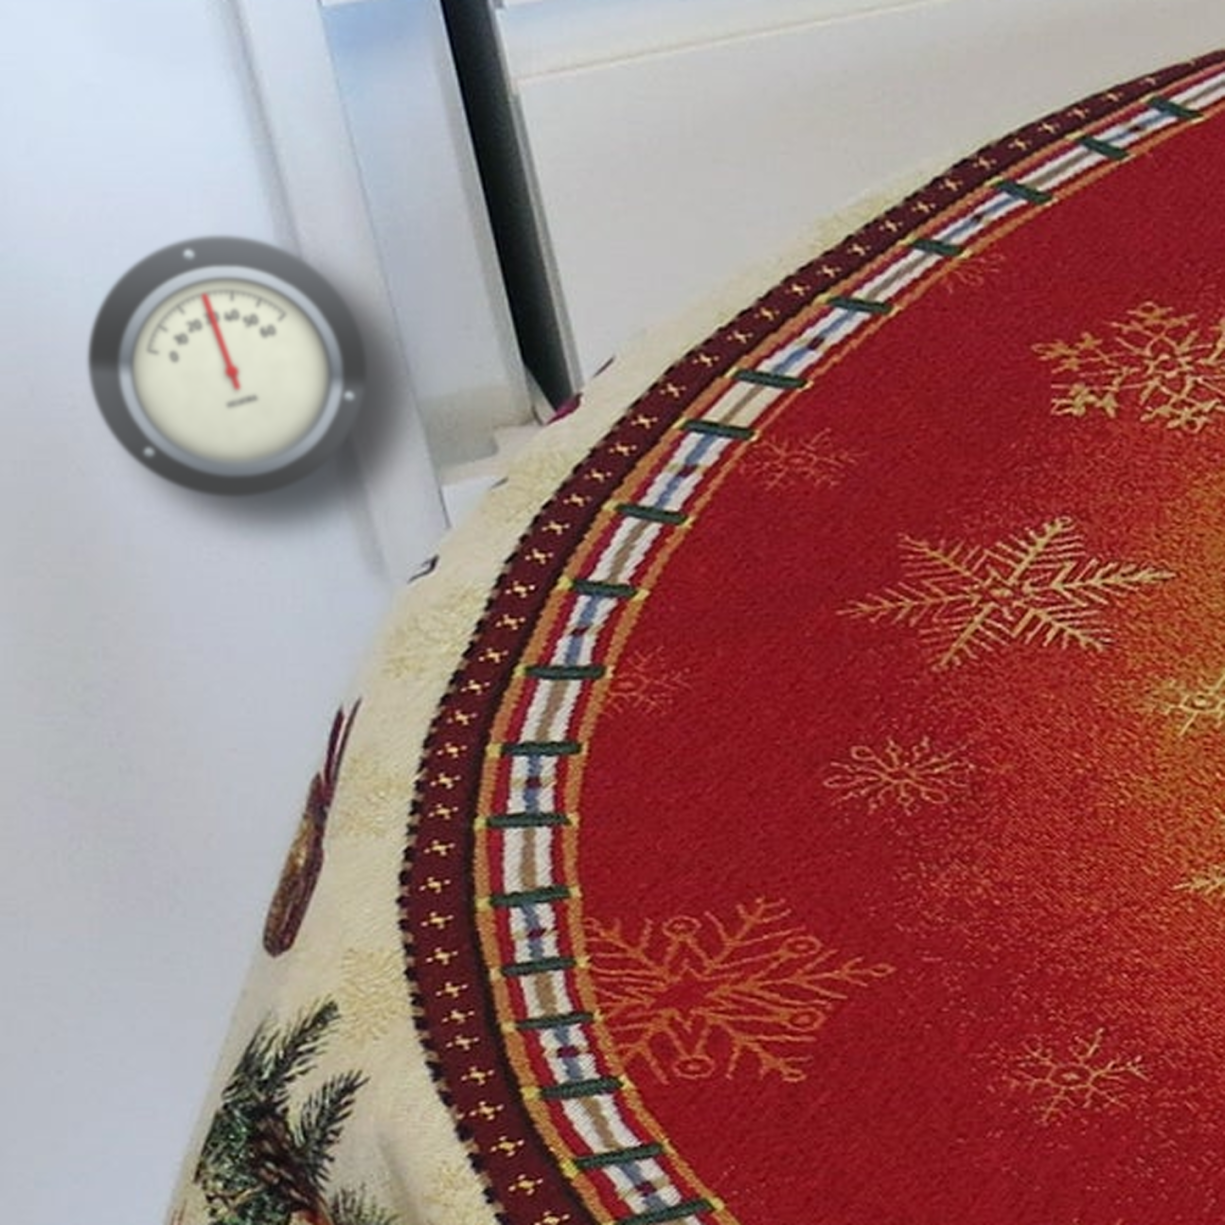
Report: 30 V
